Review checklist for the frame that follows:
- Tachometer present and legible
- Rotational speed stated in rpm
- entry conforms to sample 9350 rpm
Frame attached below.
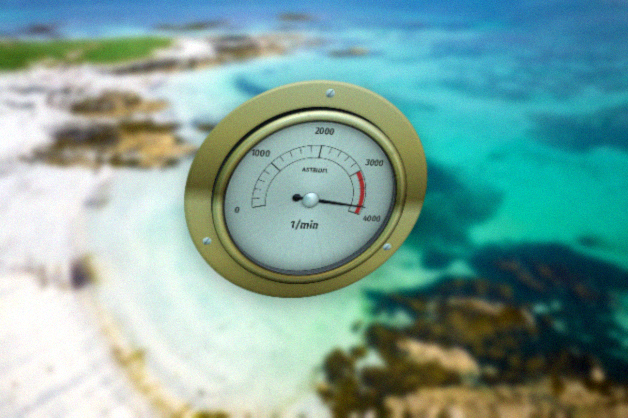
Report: 3800 rpm
